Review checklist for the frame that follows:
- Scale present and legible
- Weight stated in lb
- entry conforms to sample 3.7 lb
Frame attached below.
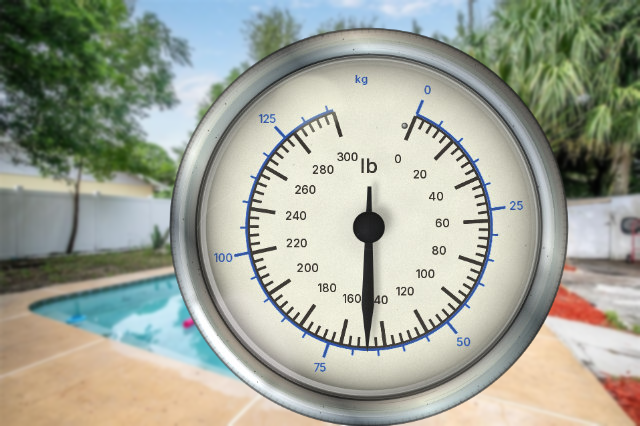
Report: 148 lb
